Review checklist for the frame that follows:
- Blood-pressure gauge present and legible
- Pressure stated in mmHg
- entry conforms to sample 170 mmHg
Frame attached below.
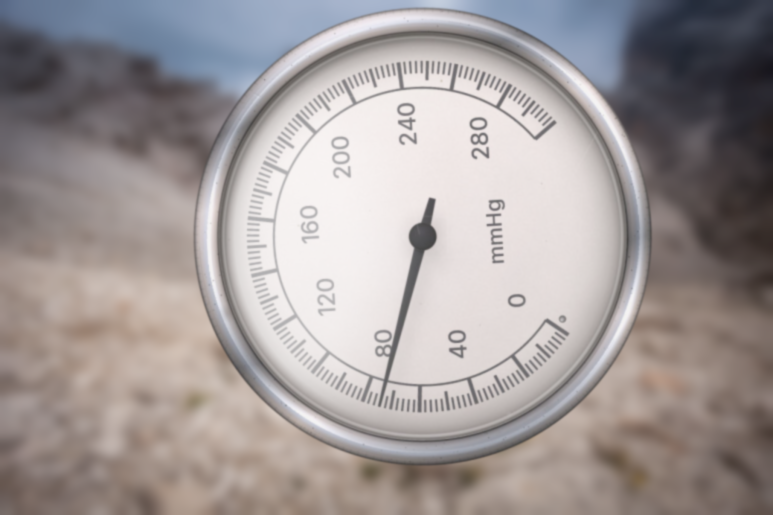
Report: 74 mmHg
